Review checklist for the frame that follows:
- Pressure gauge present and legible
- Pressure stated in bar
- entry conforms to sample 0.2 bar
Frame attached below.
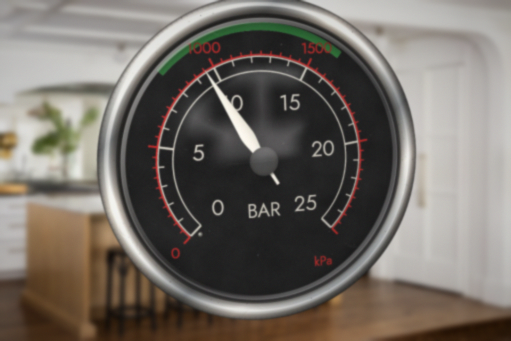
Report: 9.5 bar
